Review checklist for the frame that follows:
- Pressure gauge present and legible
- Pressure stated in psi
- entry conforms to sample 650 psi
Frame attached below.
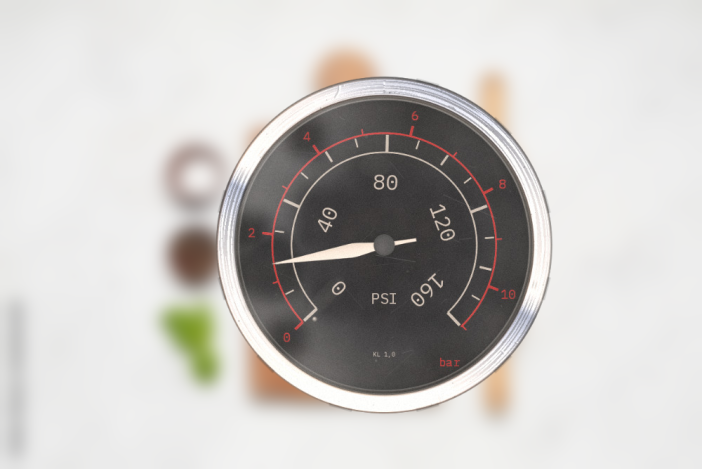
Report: 20 psi
